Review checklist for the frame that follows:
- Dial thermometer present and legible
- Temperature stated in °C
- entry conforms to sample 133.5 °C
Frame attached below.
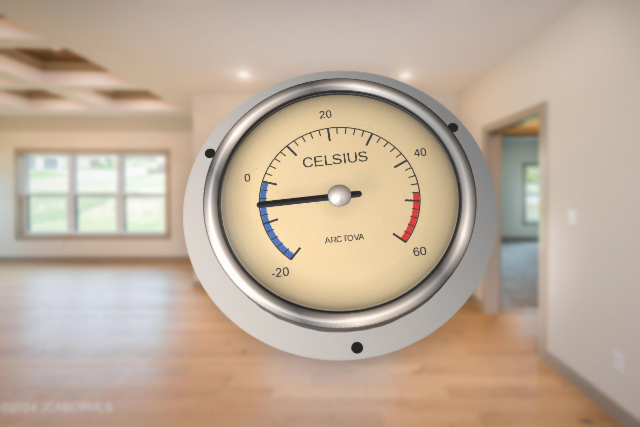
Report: -6 °C
